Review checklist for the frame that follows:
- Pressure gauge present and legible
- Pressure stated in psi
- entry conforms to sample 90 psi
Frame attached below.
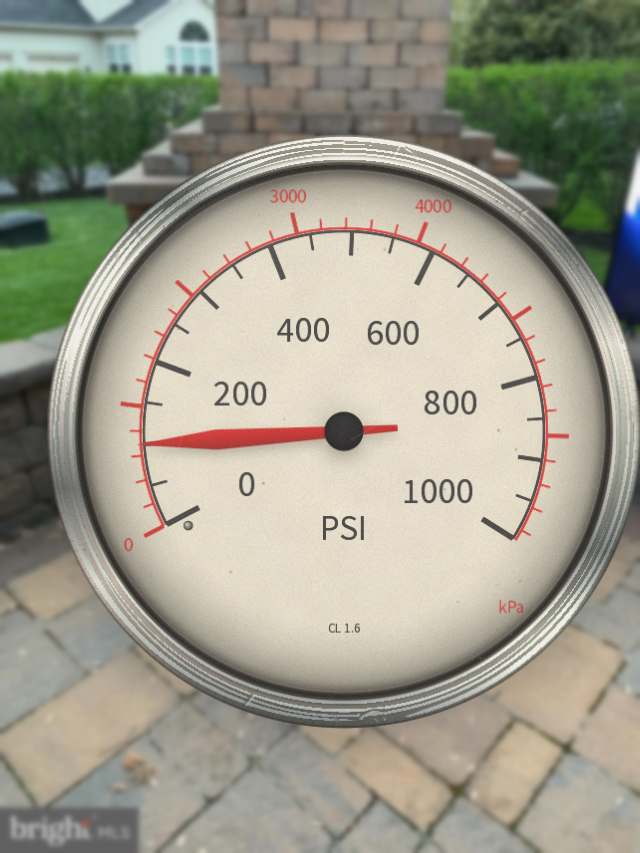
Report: 100 psi
